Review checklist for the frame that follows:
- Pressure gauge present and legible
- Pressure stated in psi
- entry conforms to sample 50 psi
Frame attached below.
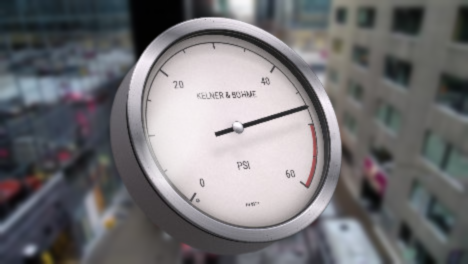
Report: 47.5 psi
